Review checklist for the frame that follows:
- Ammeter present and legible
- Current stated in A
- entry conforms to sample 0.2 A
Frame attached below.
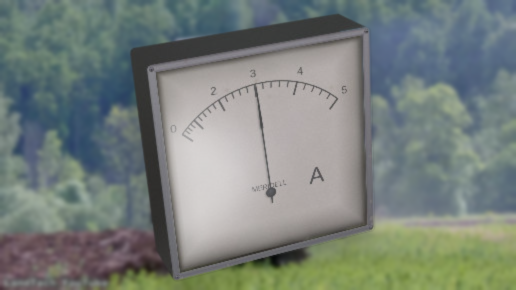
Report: 3 A
